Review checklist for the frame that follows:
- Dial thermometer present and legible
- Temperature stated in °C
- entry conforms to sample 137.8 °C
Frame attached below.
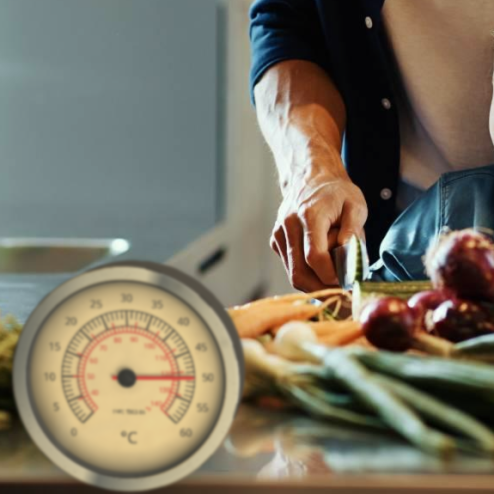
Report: 50 °C
